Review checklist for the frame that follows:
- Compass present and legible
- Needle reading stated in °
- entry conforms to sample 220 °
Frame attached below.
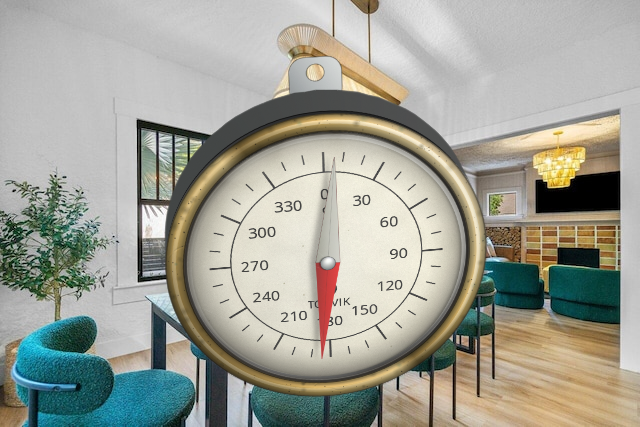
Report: 185 °
